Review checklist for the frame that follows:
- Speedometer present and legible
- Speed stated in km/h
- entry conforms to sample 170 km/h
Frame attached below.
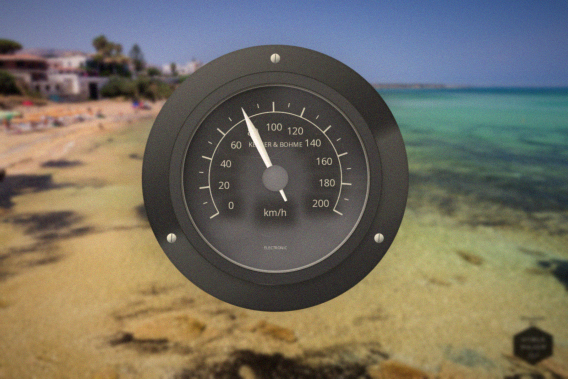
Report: 80 km/h
